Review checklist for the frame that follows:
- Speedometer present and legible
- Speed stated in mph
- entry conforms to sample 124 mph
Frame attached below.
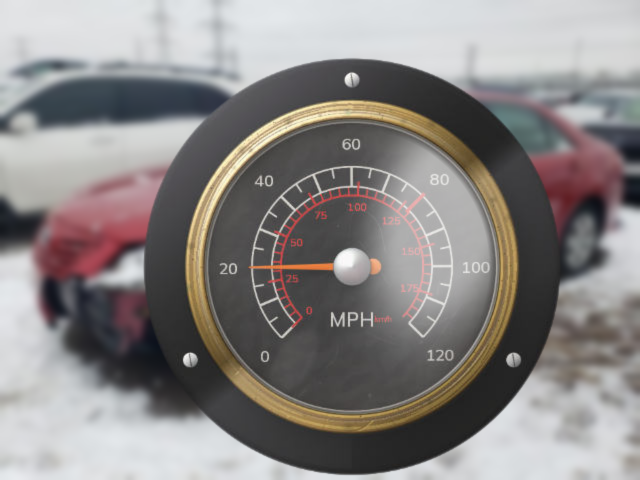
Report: 20 mph
